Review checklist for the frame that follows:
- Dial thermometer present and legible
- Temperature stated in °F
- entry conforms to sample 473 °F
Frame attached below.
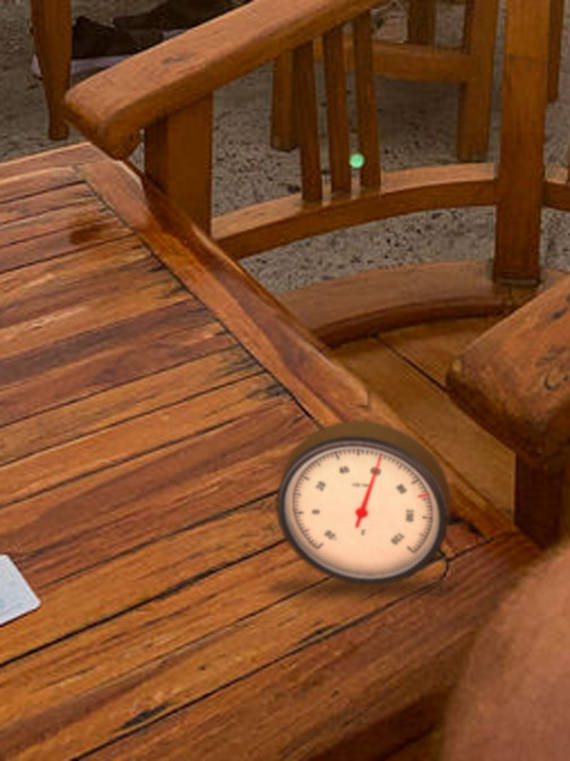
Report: 60 °F
